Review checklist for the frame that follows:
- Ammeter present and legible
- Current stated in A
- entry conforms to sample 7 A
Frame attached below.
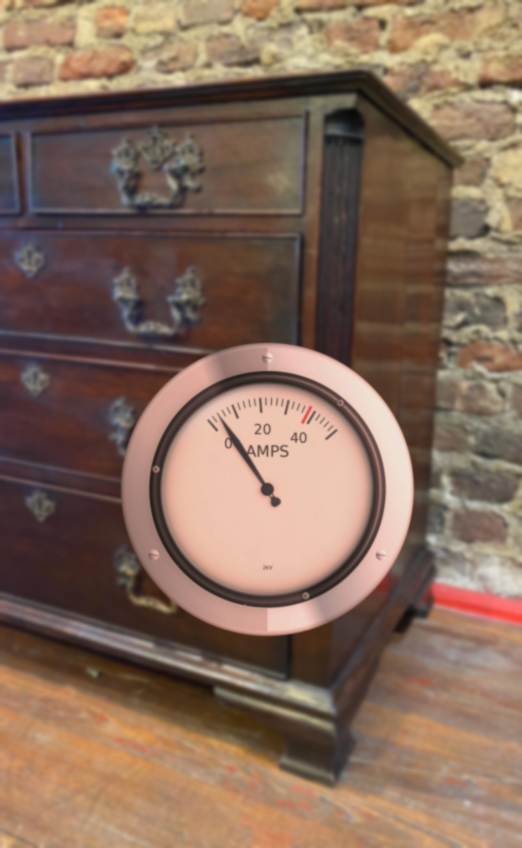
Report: 4 A
